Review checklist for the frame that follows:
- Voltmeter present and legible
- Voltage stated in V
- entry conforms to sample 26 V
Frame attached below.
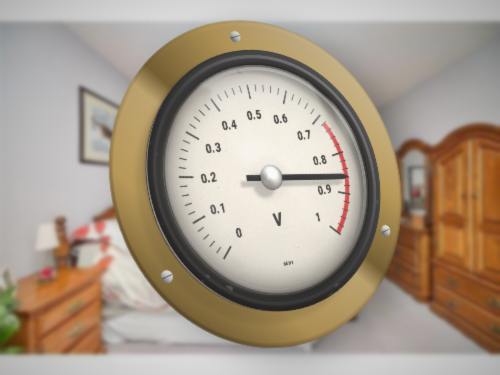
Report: 0.86 V
